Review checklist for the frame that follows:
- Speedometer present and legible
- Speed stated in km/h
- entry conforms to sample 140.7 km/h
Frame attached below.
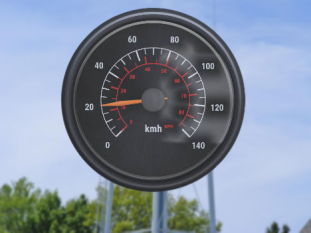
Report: 20 km/h
